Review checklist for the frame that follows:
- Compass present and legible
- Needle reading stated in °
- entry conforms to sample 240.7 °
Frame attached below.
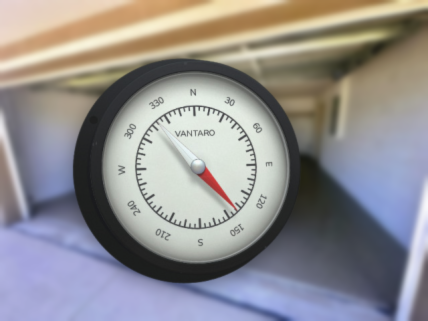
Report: 140 °
